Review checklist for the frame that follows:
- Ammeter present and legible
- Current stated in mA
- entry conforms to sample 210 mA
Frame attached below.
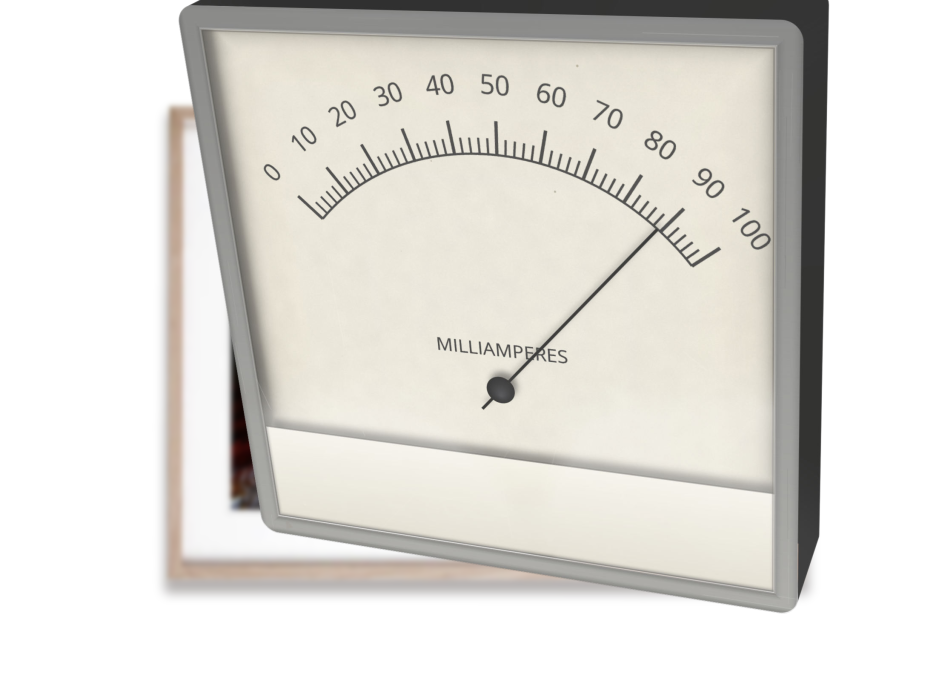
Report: 89 mA
